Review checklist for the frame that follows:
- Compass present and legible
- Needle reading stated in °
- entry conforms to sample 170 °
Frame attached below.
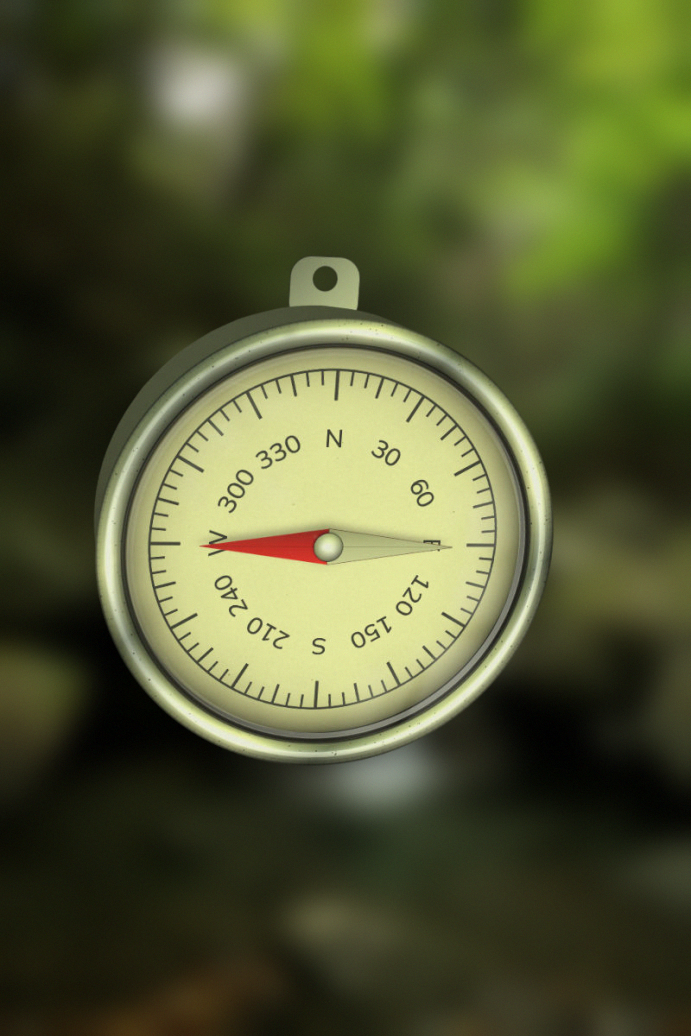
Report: 270 °
